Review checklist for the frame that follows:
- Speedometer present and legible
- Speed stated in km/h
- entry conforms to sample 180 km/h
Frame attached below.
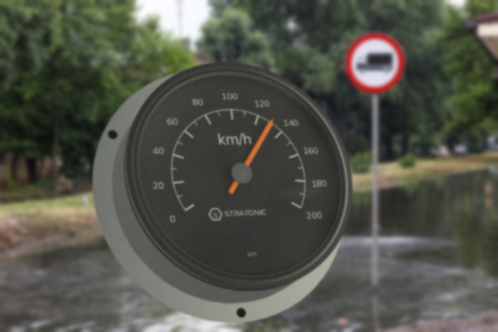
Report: 130 km/h
